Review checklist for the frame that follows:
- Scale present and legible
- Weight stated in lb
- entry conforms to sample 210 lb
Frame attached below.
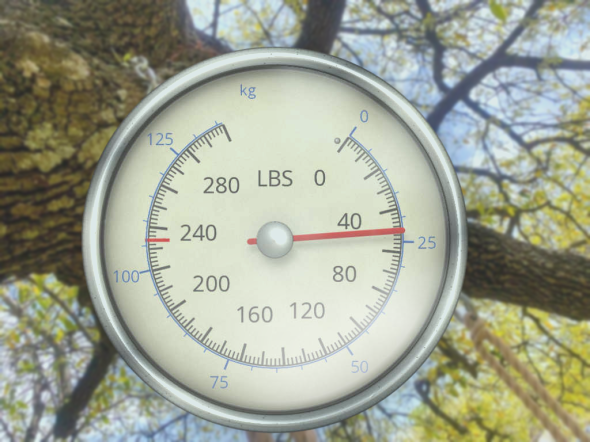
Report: 50 lb
